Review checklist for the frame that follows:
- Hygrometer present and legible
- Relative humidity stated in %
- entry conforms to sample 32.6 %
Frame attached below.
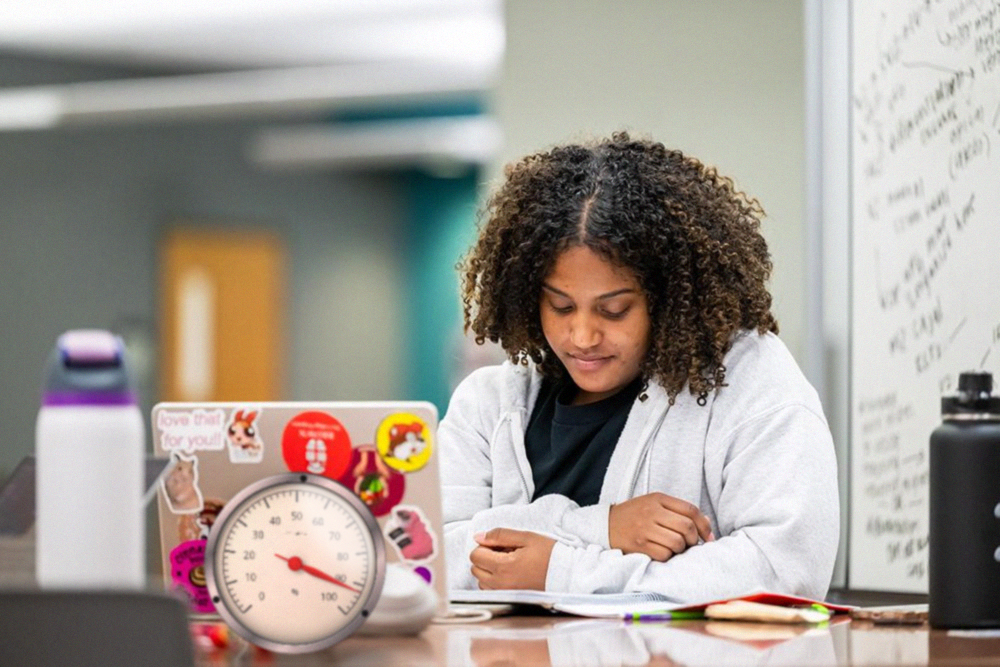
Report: 92 %
